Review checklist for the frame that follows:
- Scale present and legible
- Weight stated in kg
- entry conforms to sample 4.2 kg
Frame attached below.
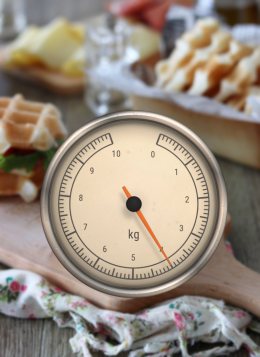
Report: 4 kg
